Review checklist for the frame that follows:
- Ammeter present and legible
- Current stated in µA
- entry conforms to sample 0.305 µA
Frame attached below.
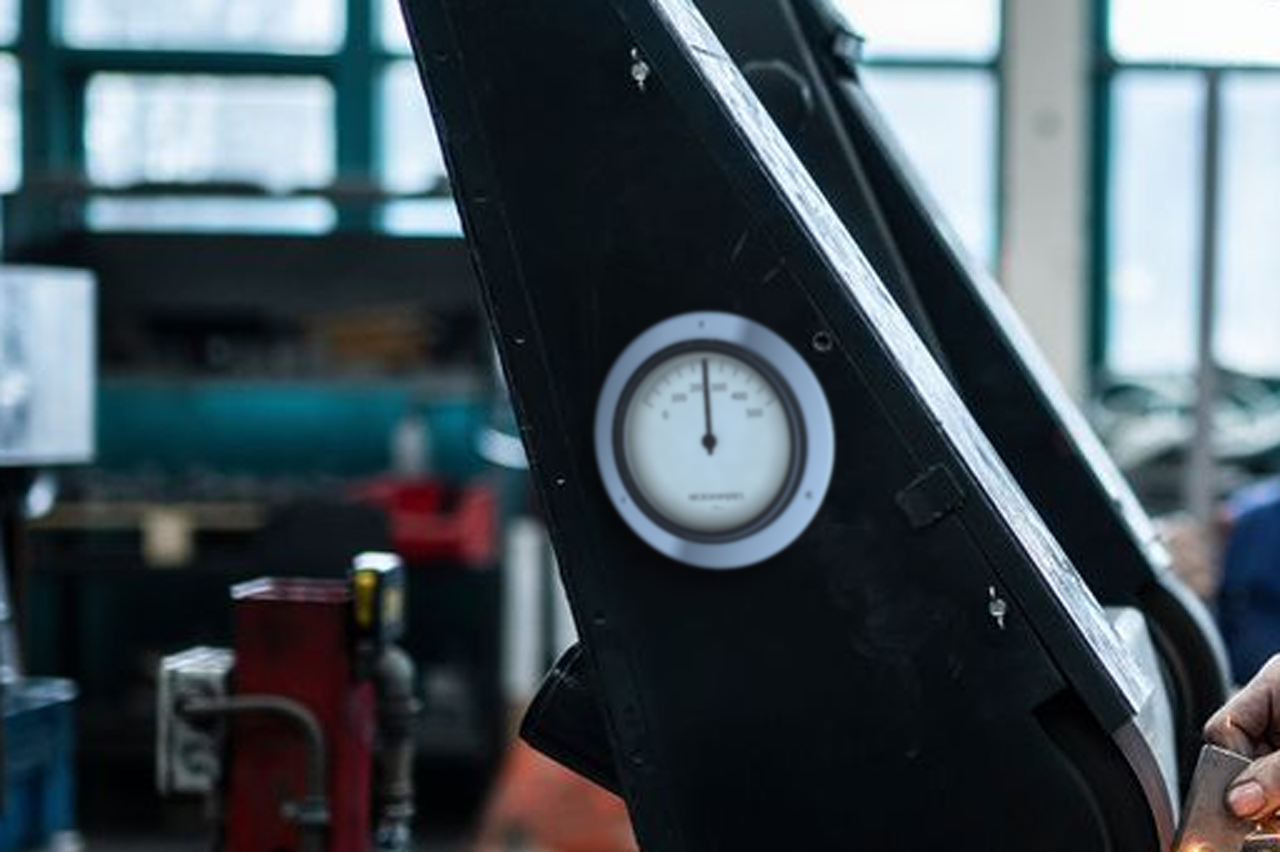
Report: 250 µA
